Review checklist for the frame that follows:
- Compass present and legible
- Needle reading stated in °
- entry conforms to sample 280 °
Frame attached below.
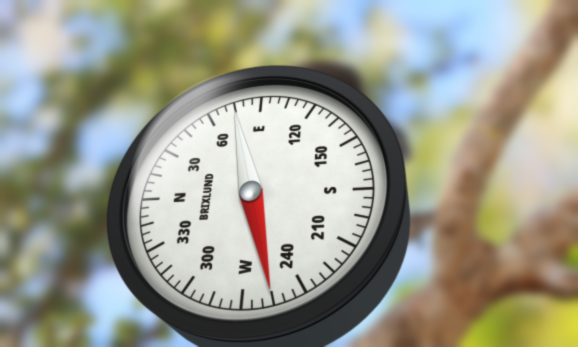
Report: 255 °
